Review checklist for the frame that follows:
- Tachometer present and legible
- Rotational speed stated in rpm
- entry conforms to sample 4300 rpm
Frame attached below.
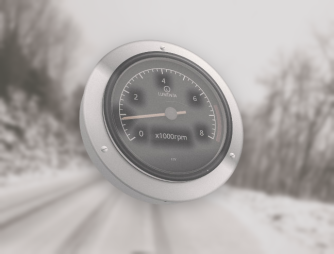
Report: 800 rpm
